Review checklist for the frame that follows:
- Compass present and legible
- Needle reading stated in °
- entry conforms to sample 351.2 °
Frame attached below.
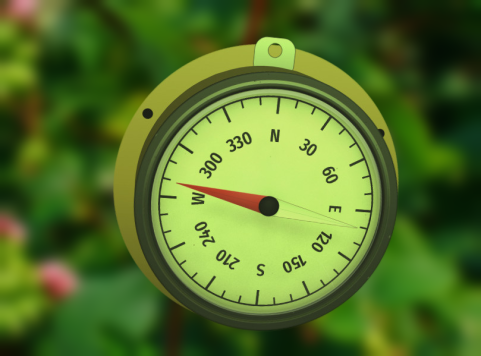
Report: 280 °
